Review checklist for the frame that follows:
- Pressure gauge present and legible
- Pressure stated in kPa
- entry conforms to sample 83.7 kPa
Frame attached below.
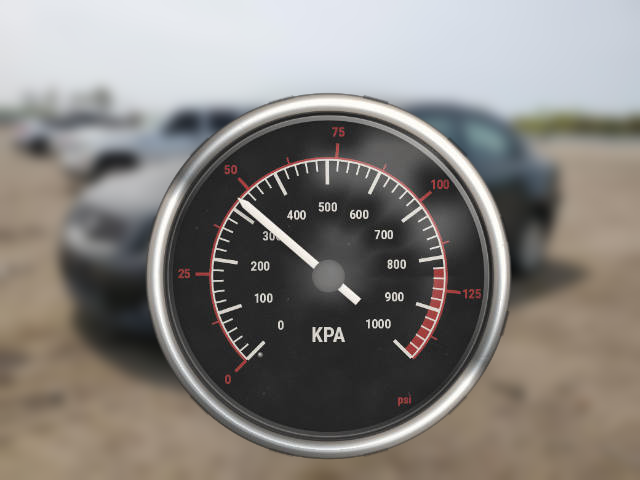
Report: 320 kPa
